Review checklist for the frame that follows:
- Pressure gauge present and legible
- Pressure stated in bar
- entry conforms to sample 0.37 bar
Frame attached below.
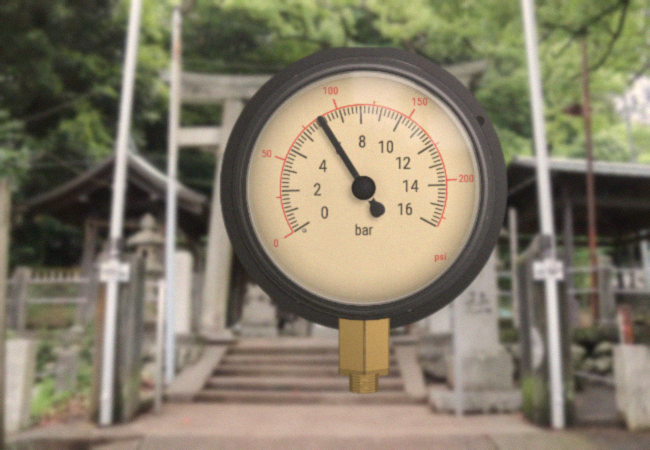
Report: 6 bar
